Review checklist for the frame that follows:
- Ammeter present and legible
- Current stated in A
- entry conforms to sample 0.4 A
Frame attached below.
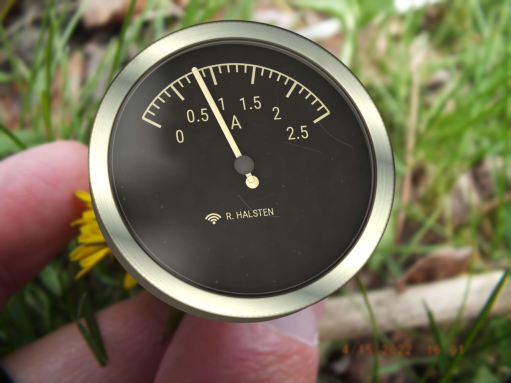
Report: 0.8 A
